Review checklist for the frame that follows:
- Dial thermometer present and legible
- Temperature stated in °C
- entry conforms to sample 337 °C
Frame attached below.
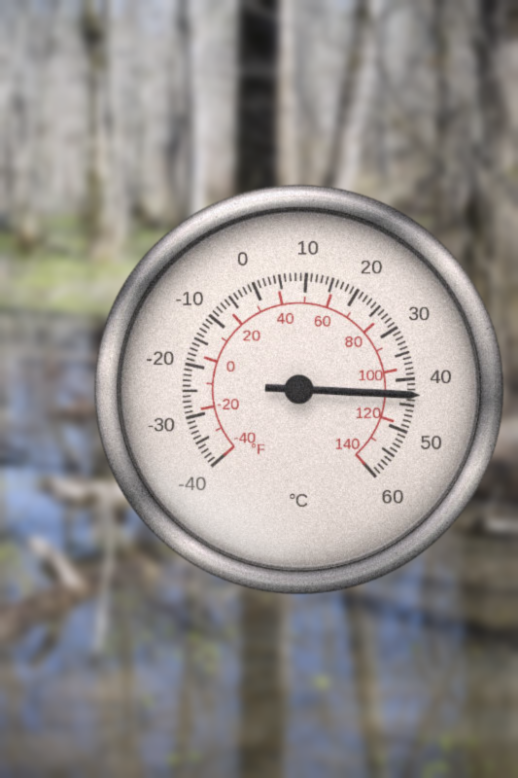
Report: 43 °C
